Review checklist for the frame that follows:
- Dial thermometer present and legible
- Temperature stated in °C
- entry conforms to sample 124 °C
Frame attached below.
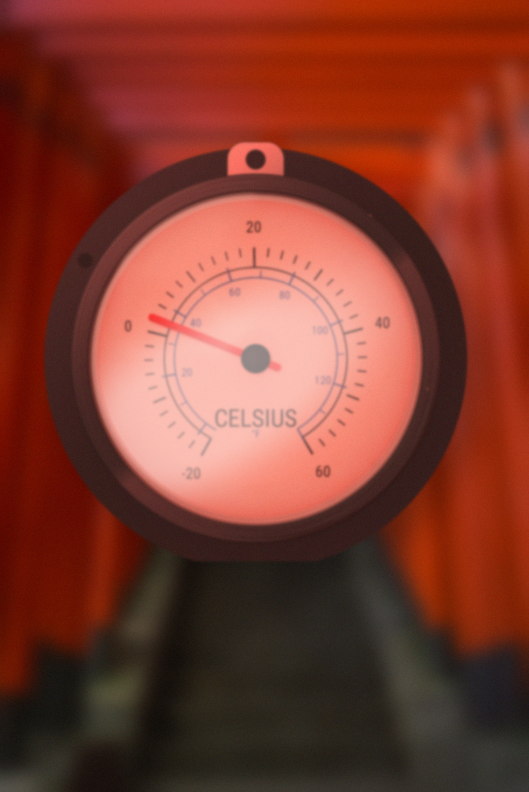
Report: 2 °C
